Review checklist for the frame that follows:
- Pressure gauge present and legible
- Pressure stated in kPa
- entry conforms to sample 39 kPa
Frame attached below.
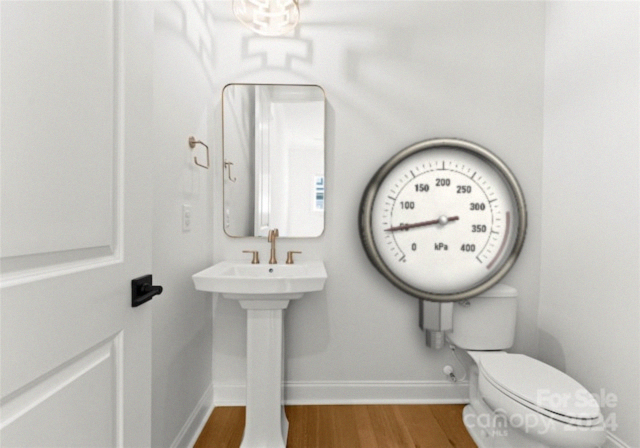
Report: 50 kPa
